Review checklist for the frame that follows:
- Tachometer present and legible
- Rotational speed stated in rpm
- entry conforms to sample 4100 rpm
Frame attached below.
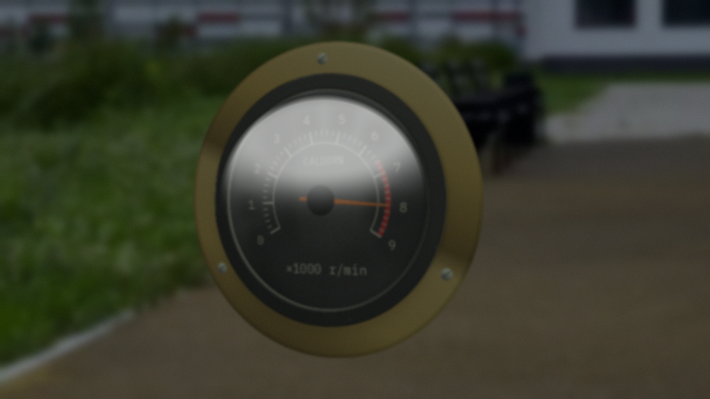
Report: 8000 rpm
